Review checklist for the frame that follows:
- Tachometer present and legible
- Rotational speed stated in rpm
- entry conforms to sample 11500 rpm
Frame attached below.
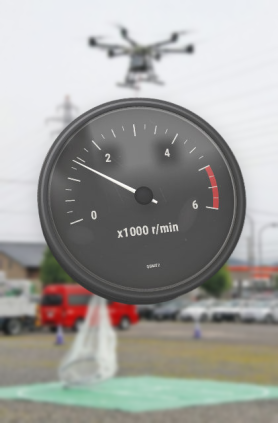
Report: 1375 rpm
